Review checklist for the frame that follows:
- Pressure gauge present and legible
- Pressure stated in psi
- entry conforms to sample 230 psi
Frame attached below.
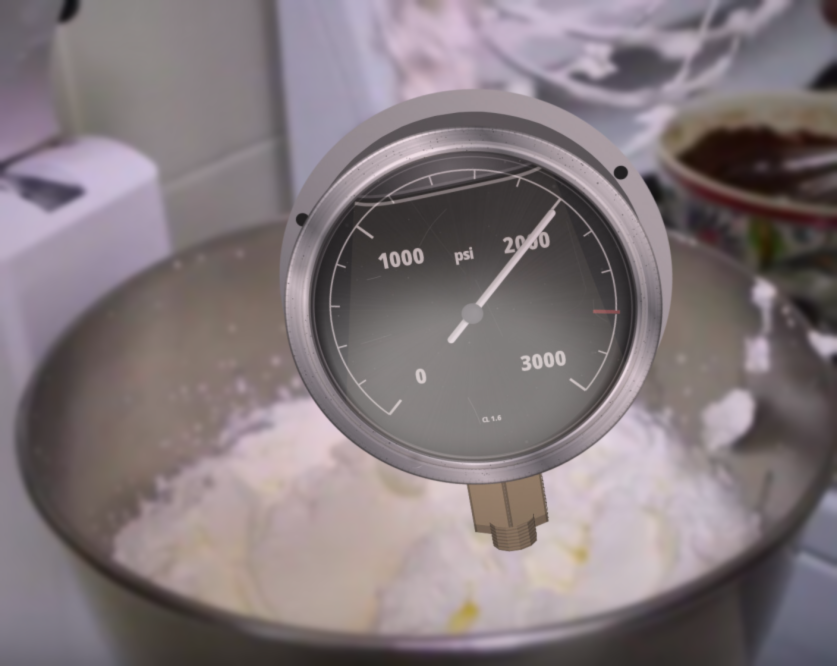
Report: 2000 psi
